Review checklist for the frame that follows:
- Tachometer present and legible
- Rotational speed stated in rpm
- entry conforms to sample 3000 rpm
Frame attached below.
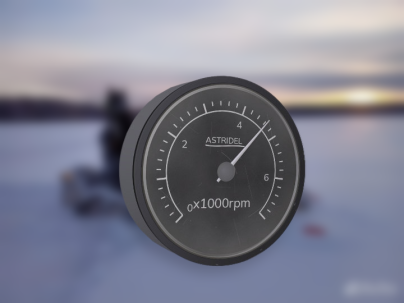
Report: 4600 rpm
